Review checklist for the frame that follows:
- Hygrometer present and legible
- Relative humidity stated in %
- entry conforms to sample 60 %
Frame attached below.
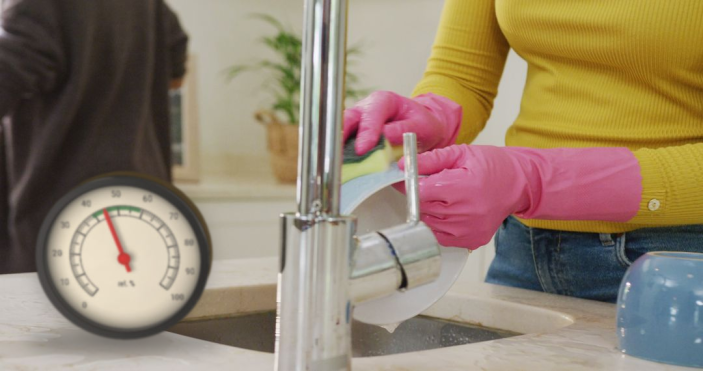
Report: 45 %
